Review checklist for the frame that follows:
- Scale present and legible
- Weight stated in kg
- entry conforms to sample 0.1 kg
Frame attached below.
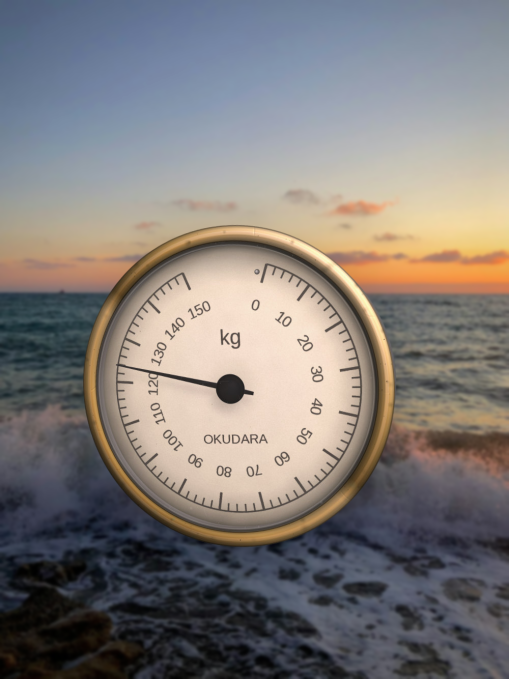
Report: 124 kg
